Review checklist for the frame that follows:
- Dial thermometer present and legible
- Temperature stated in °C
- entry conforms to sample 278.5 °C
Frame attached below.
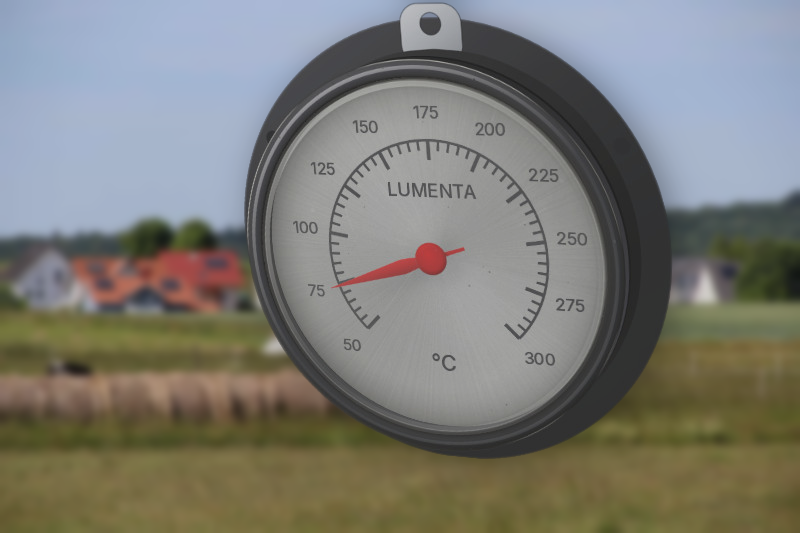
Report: 75 °C
